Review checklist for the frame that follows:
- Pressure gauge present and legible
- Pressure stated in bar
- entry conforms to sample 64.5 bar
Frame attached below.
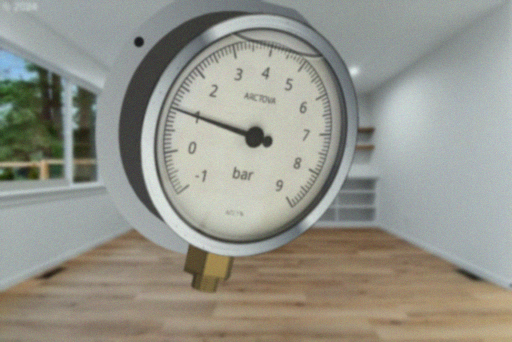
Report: 1 bar
